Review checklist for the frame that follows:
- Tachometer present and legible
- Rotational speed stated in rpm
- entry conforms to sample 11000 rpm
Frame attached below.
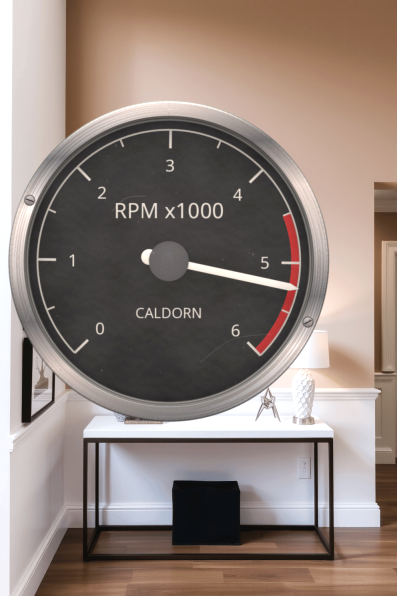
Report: 5250 rpm
